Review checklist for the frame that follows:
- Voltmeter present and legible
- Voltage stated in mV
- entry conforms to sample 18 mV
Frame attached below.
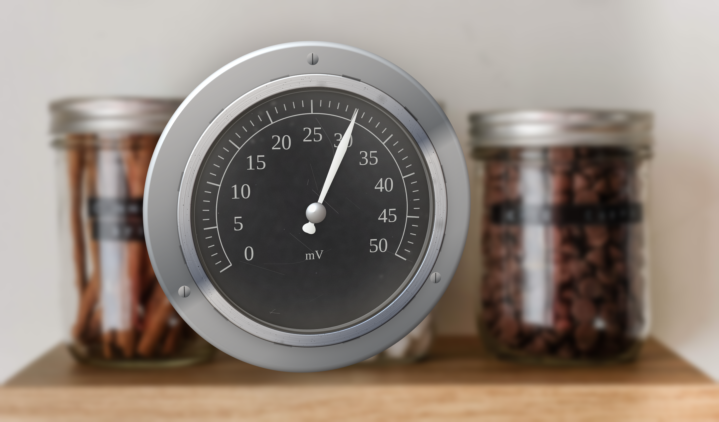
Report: 30 mV
